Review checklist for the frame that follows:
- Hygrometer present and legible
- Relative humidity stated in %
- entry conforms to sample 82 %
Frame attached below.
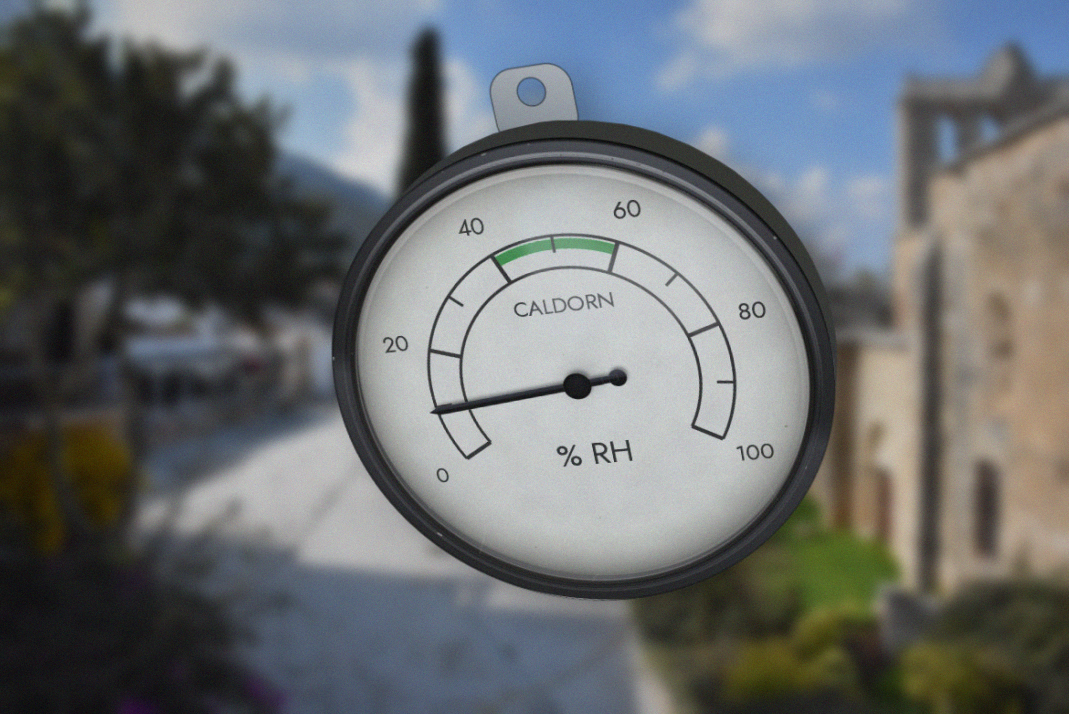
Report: 10 %
